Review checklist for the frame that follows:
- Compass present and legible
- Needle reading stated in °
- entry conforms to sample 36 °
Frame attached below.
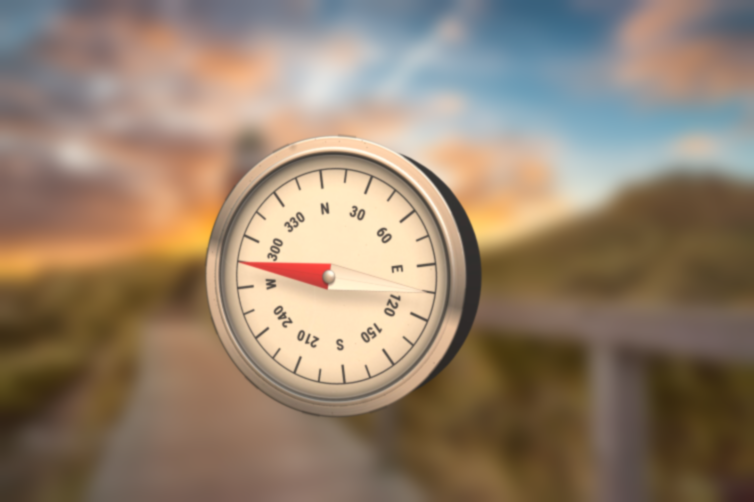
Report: 285 °
